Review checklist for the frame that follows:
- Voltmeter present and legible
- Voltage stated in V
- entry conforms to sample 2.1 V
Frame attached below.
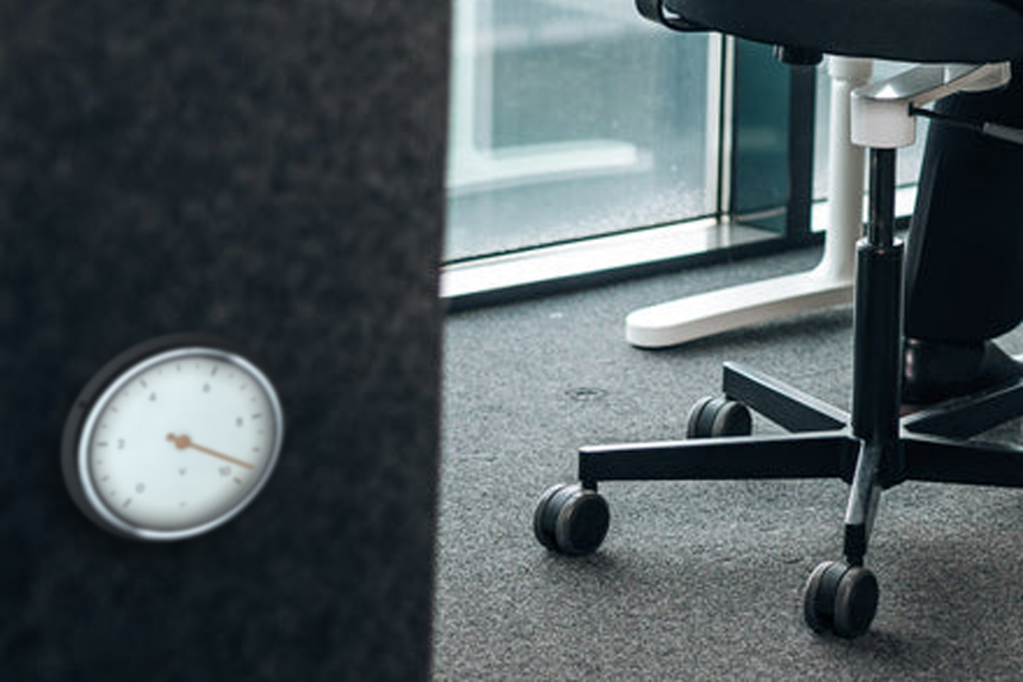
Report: 9.5 V
